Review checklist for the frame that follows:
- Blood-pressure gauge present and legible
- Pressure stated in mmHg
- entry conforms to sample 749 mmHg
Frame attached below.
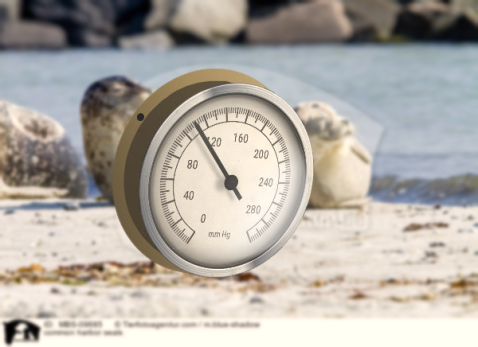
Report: 110 mmHg
